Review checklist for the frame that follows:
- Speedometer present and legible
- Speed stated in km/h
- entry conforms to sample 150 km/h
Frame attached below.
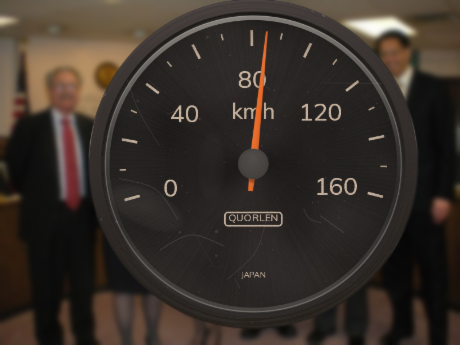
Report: 85 km/h
